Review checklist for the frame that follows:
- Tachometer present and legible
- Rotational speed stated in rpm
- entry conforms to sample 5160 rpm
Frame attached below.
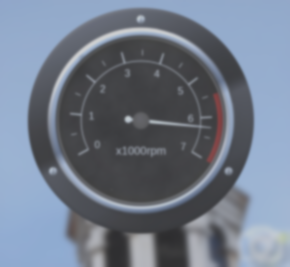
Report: 6250 rpm
